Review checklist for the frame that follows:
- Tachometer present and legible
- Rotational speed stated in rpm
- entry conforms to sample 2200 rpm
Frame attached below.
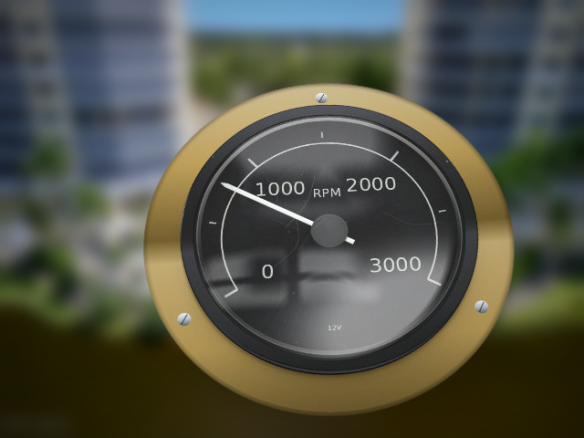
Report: 750 rpm
